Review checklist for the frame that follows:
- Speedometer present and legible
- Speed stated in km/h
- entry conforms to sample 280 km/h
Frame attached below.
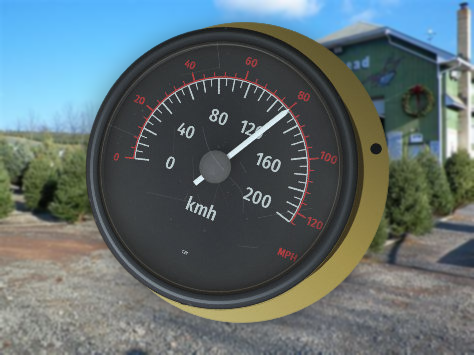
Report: 130 km/h
